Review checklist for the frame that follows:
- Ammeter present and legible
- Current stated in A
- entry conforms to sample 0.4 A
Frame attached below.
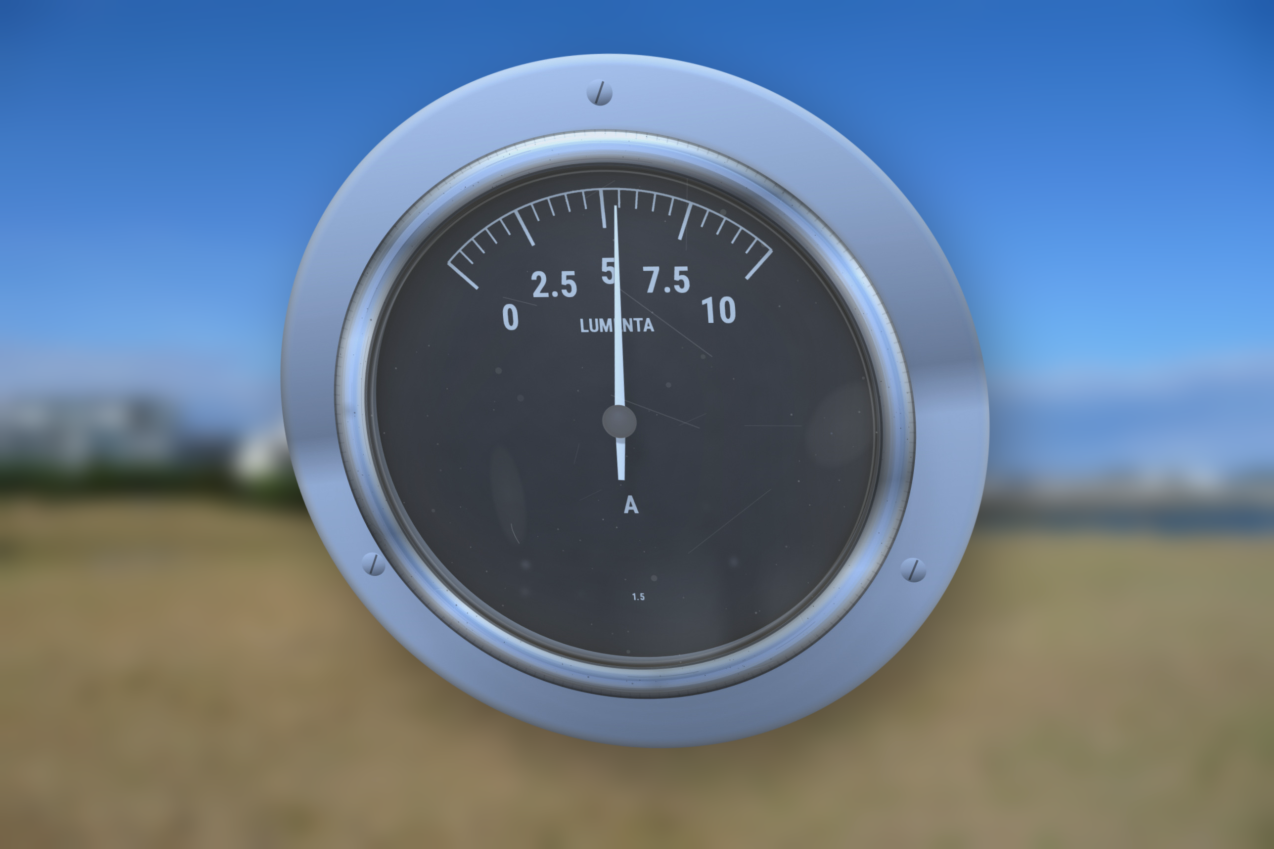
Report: 5.5 A
